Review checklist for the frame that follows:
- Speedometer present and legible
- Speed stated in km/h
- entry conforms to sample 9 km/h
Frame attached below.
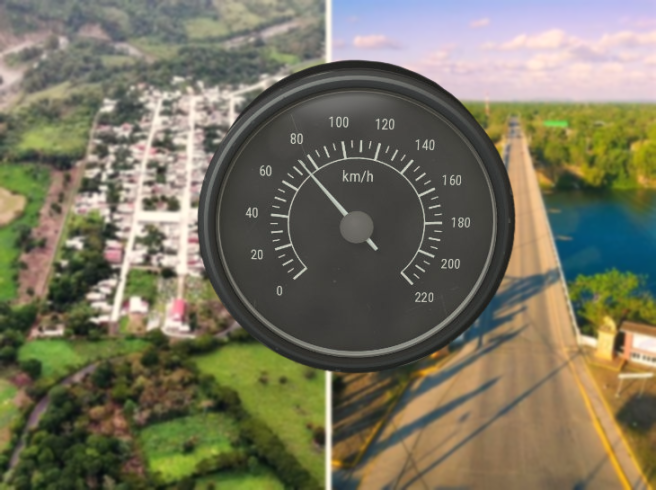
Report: 75 km/h
